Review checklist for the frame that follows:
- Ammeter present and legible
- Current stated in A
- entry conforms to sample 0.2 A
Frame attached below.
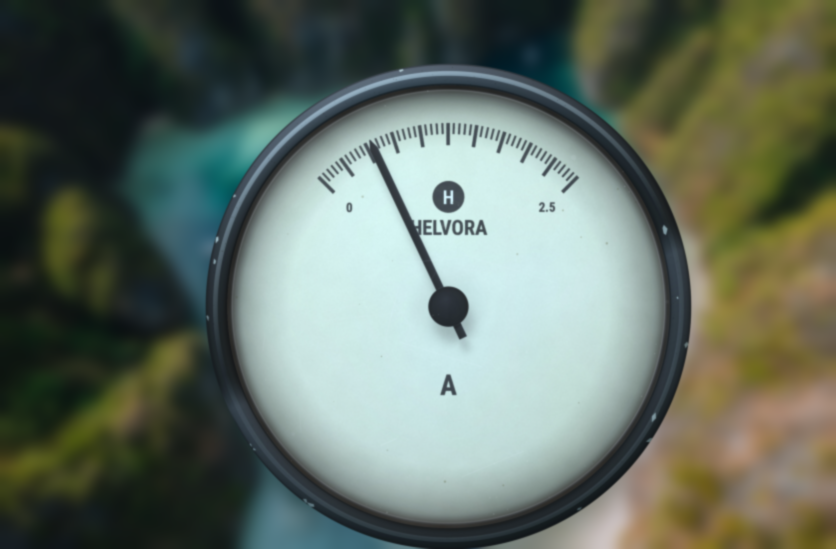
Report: 0.55 A
